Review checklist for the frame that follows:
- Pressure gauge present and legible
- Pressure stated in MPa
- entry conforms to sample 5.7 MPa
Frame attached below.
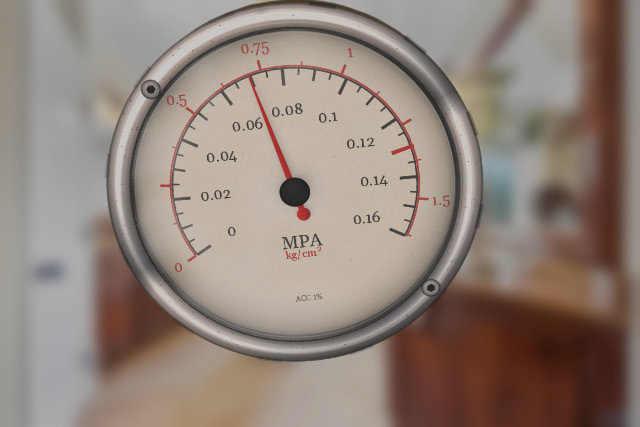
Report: 0.07 MPa
